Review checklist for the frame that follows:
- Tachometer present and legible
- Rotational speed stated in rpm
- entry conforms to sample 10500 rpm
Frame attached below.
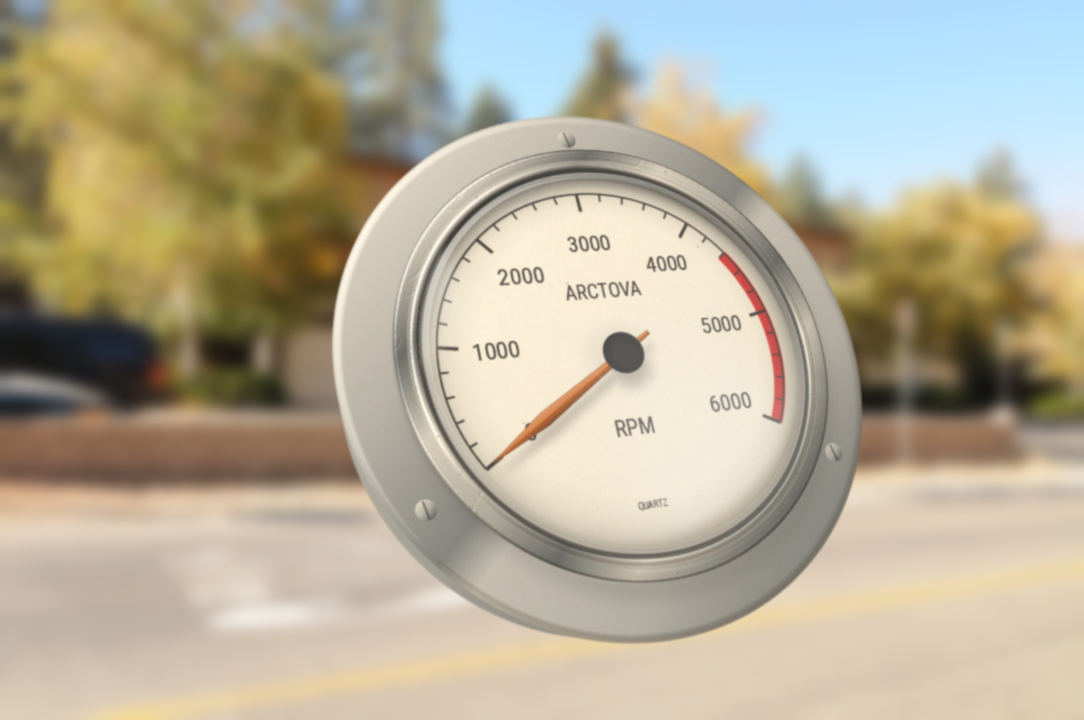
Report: 0 rpm
